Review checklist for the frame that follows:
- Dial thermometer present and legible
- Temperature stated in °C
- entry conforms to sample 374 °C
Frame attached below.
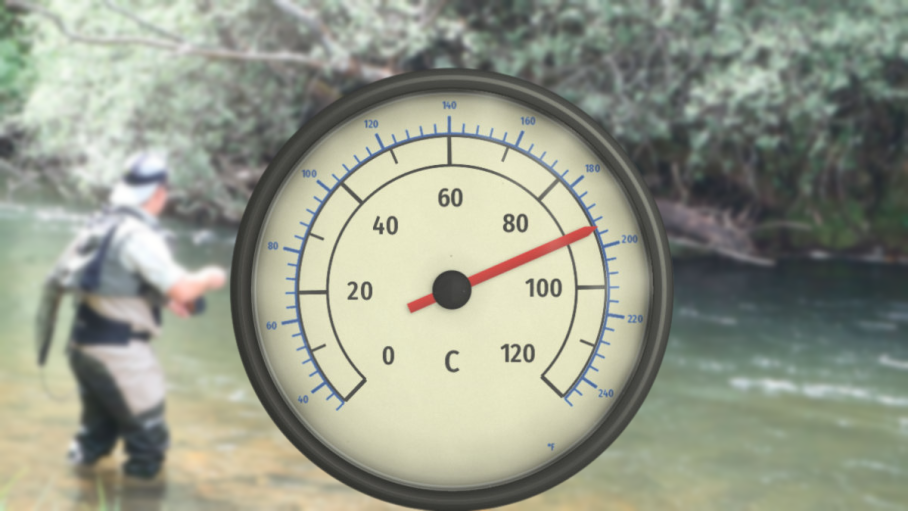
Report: 90 °C
